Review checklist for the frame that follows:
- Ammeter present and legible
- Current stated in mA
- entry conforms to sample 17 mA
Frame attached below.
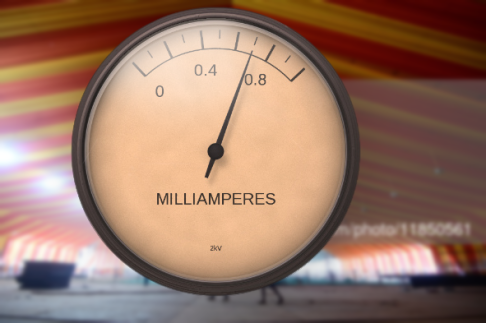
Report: 0.7 mA
